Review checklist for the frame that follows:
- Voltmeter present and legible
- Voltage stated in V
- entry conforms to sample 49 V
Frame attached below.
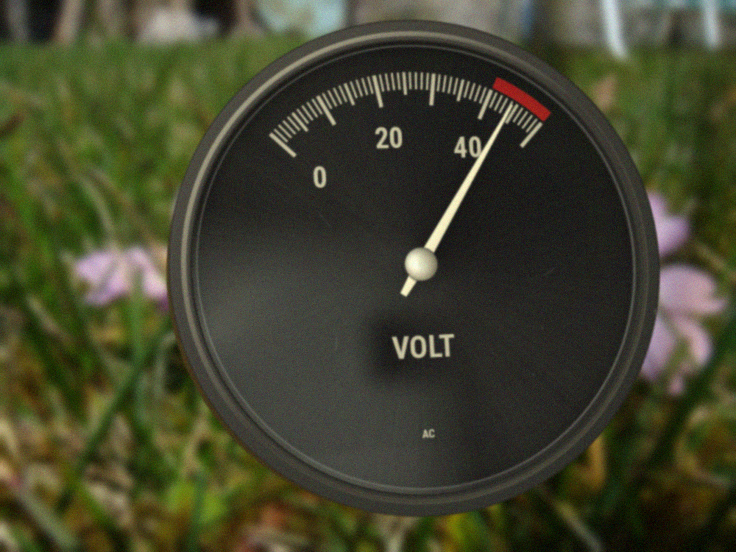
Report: 44 V
